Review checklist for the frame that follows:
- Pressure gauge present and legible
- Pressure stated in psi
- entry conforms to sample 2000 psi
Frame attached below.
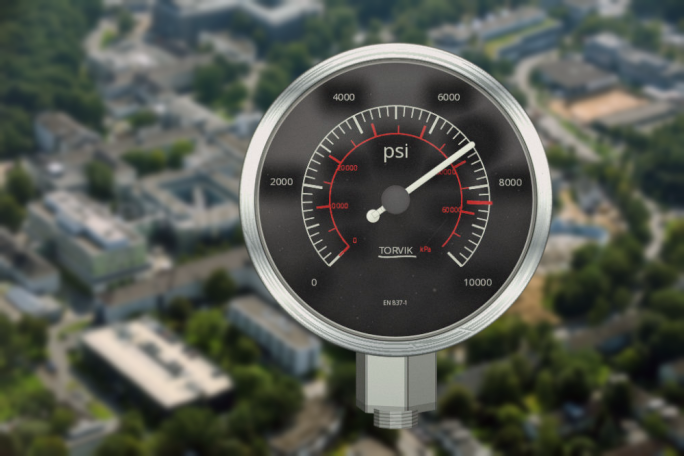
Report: 7000 psi
